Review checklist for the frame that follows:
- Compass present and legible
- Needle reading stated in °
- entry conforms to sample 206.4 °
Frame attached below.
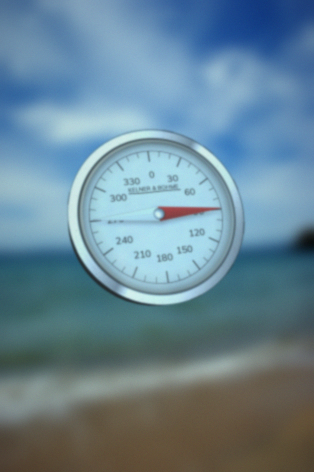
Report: 90 °
